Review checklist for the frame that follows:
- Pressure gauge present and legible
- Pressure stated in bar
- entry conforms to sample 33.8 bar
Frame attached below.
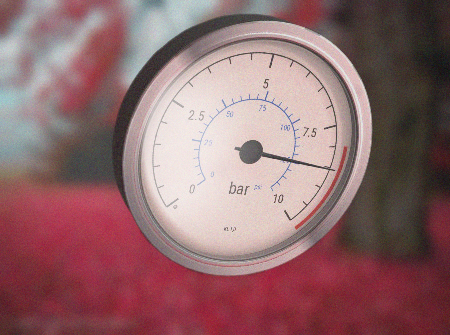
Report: 8.5 bar
